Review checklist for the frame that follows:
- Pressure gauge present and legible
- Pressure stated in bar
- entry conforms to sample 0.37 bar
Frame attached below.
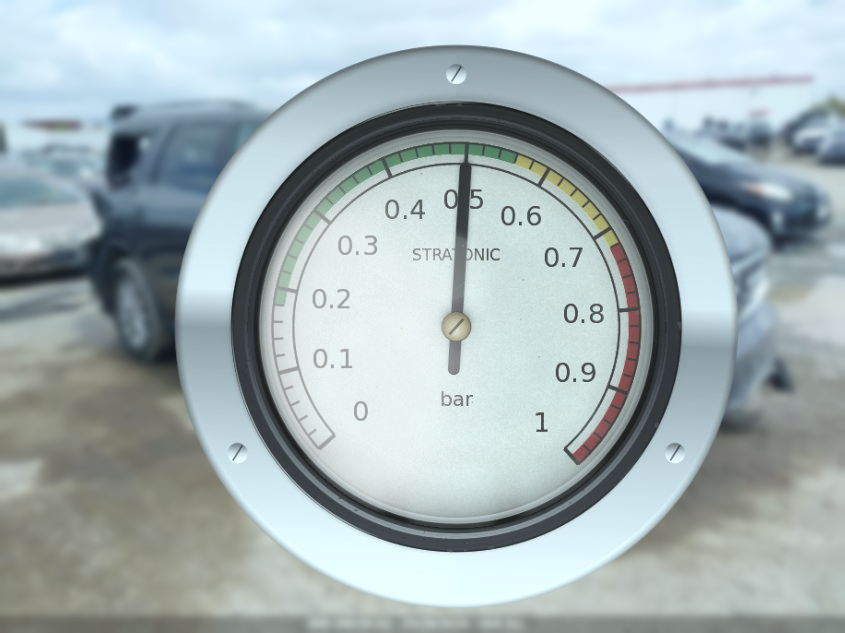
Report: 0.5 bar
